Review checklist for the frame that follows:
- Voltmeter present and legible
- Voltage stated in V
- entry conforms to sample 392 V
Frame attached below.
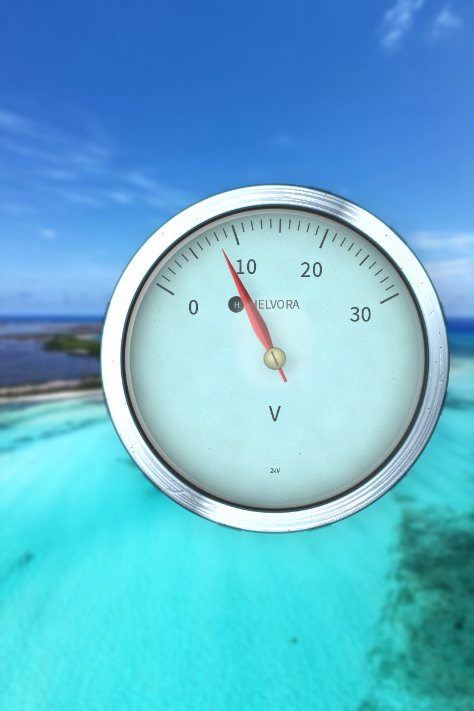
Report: 8 V
